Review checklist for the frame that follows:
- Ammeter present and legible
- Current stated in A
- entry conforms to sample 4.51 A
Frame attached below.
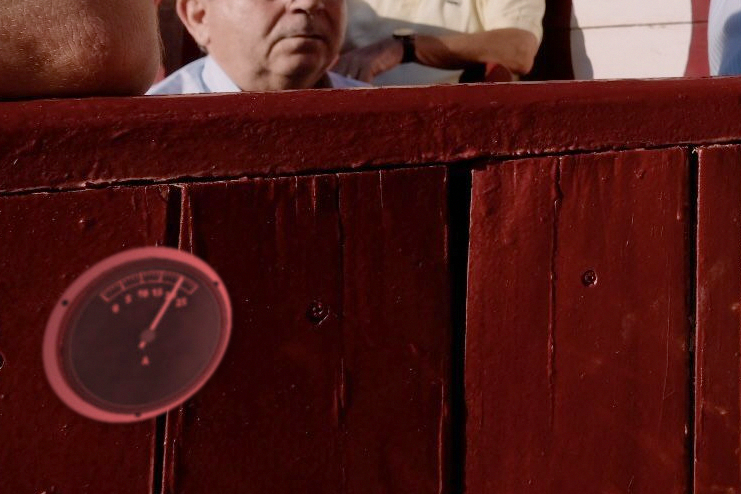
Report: 20 A
